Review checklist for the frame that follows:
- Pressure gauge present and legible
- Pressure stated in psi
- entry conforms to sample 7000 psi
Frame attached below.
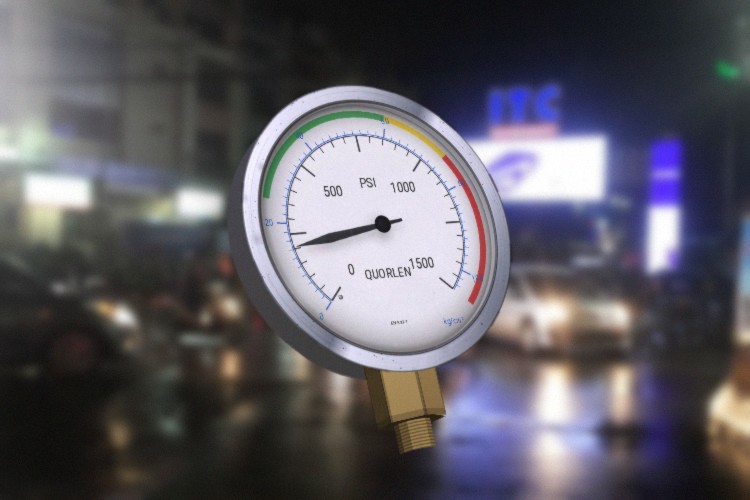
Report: 200 psi
